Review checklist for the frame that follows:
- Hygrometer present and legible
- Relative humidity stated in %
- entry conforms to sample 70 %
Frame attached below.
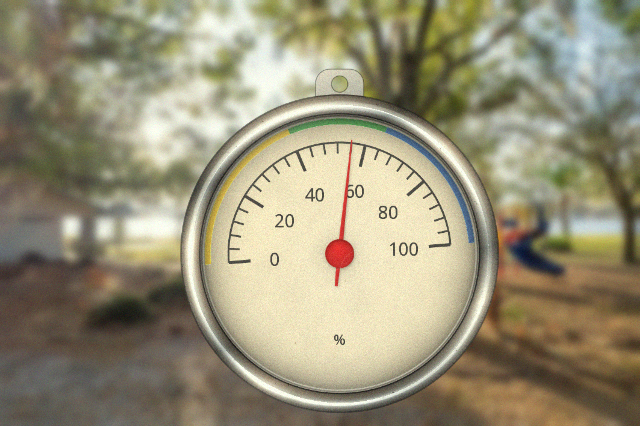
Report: 56 %
